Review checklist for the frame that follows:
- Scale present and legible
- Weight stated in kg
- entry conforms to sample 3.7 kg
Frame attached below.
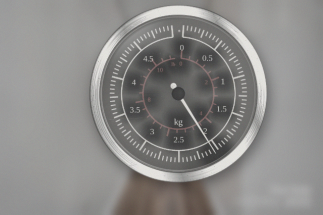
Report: 2.05 kg
